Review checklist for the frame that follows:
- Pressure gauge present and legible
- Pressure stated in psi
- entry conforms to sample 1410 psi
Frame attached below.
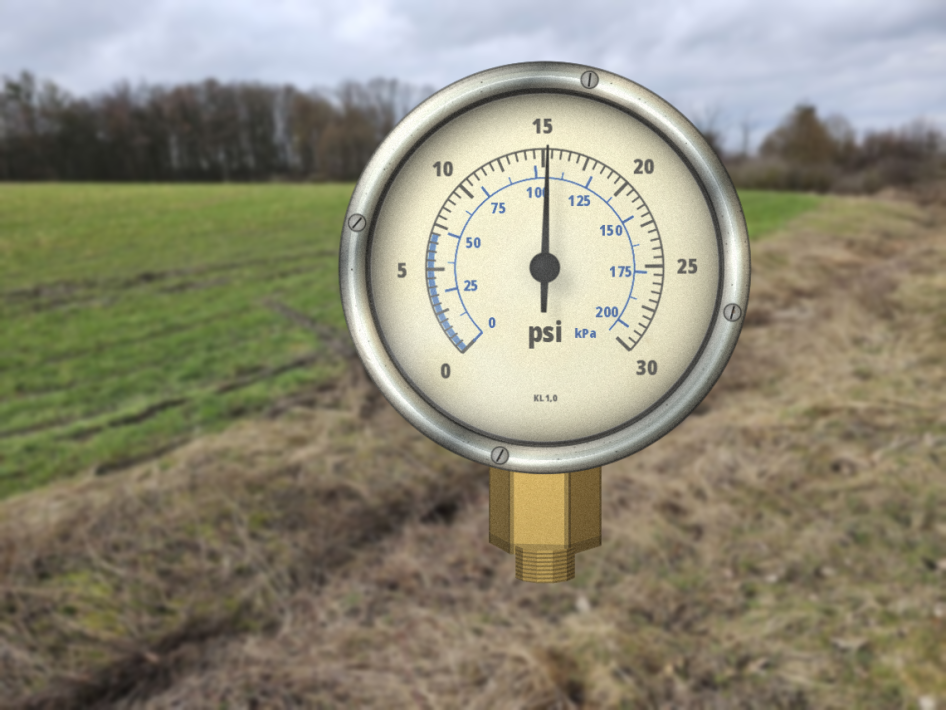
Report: 15.25 psi
